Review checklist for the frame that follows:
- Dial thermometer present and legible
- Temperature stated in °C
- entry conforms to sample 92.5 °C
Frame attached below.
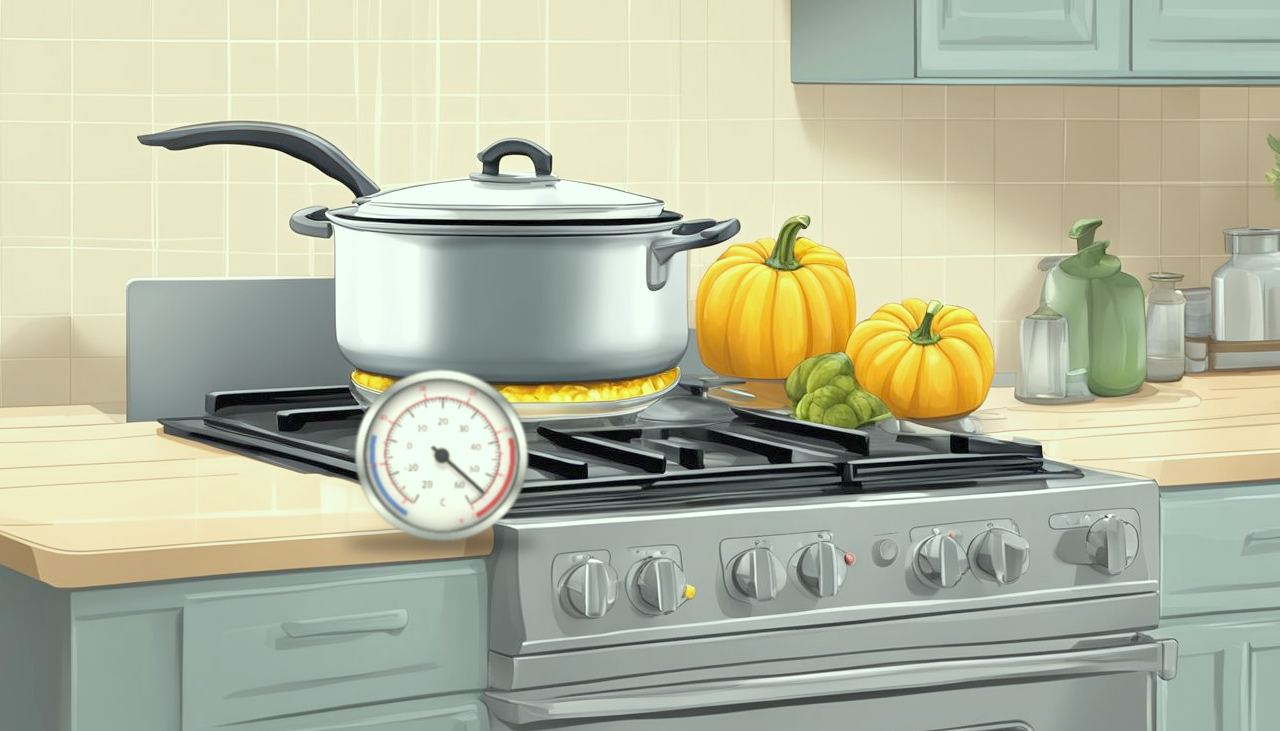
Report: 55 °C
